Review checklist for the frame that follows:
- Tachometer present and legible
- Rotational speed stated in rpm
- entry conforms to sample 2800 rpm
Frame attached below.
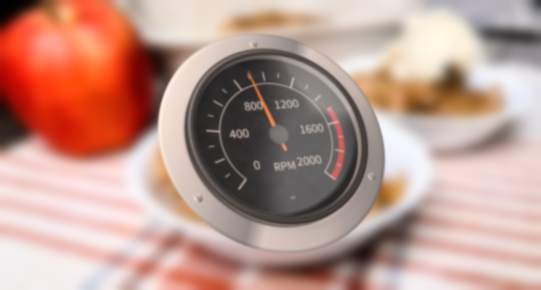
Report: 900 rpm
